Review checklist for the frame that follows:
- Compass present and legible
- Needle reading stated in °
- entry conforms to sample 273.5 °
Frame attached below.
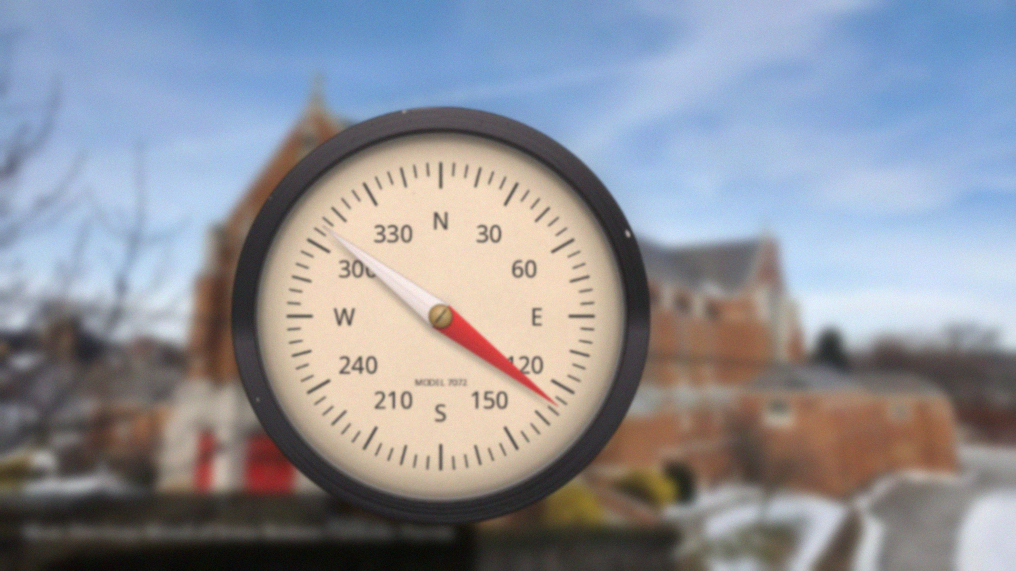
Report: 127.5 °
